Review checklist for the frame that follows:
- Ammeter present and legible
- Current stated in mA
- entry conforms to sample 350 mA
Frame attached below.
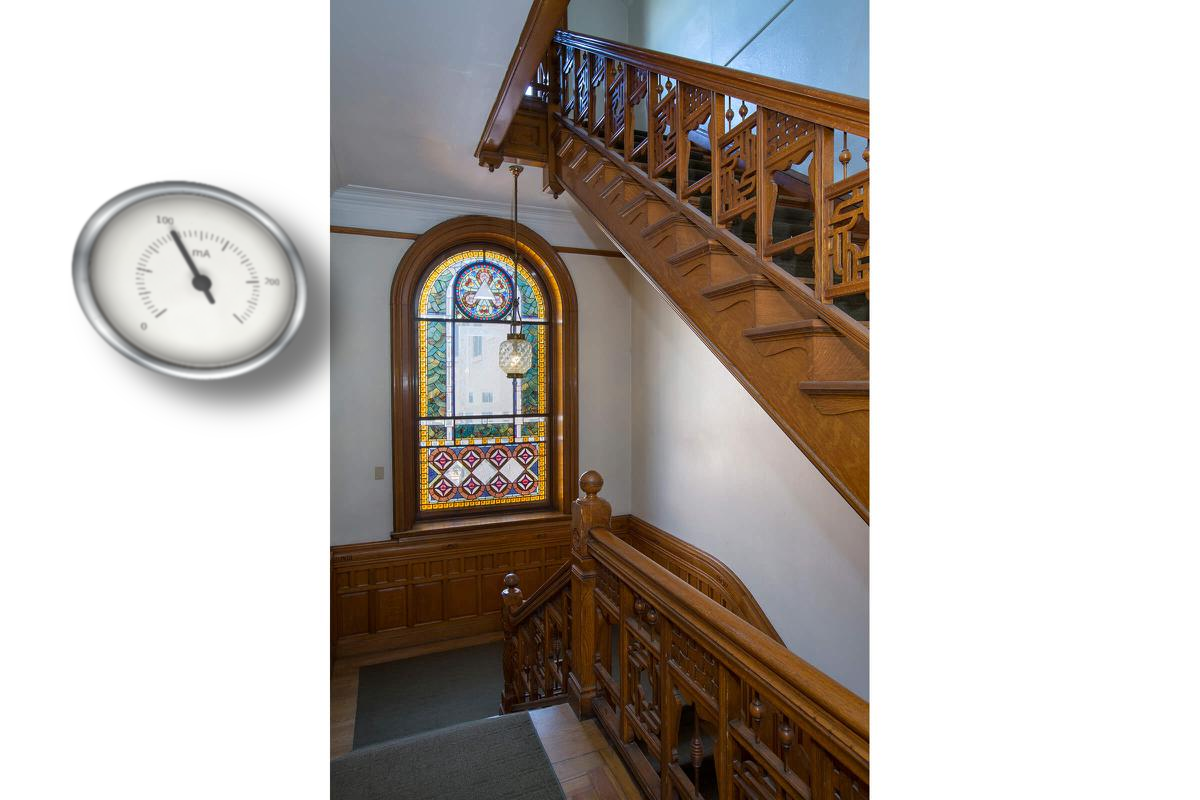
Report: 100 mA
